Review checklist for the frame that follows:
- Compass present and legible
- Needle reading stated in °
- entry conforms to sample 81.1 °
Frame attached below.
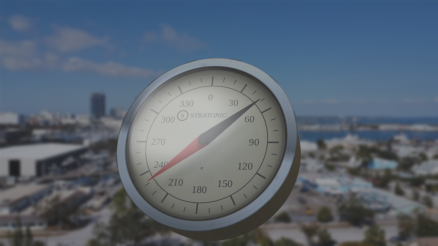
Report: 230 °
